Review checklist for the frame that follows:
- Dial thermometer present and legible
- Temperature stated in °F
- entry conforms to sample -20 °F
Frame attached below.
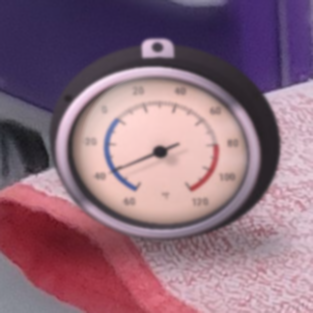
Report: -40 °F
